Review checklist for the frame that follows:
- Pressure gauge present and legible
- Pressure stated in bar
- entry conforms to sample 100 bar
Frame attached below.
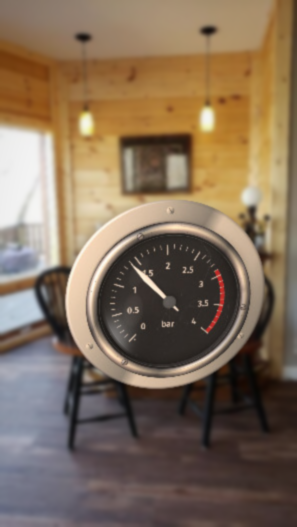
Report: 1.4 bar
